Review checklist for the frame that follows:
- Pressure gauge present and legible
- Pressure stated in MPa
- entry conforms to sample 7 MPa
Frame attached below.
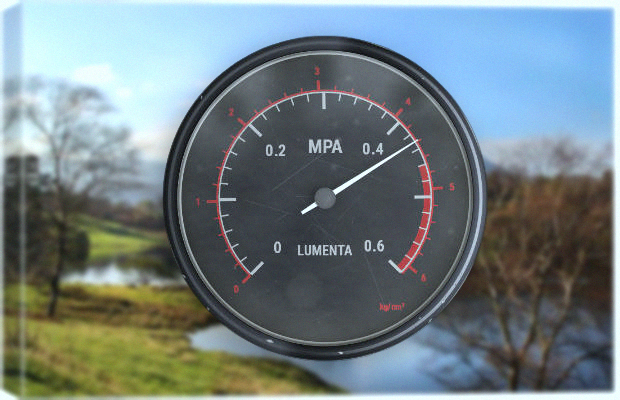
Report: 0.43 MPa
